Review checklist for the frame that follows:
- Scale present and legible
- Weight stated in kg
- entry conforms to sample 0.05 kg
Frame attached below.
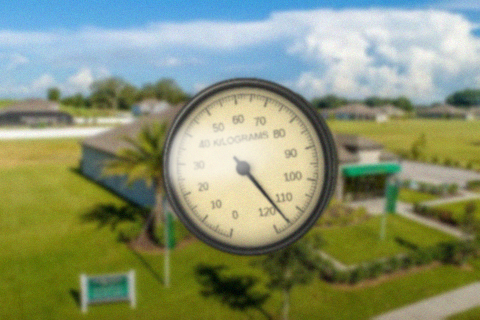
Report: 115 kg
